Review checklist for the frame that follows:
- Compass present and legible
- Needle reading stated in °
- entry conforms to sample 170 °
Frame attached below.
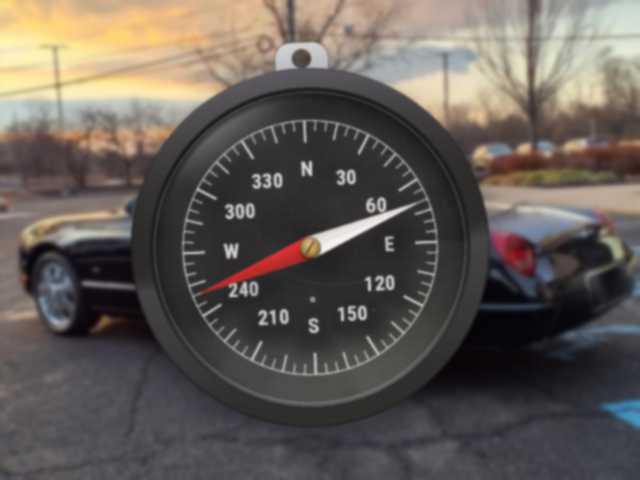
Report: 250 °
